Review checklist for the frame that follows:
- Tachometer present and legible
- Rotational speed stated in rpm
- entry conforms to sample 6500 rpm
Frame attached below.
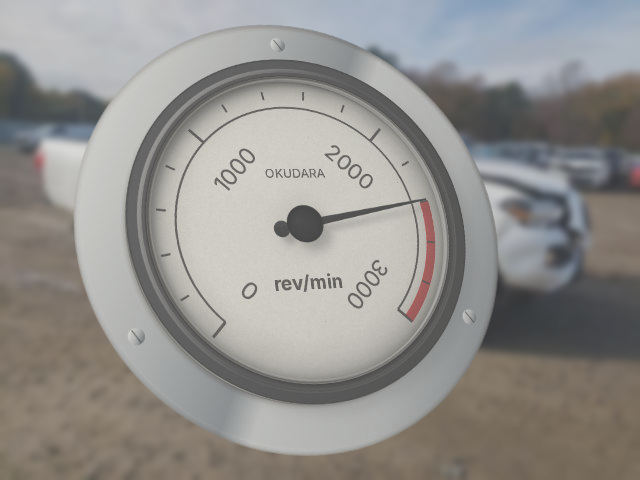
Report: 2400 rpm
